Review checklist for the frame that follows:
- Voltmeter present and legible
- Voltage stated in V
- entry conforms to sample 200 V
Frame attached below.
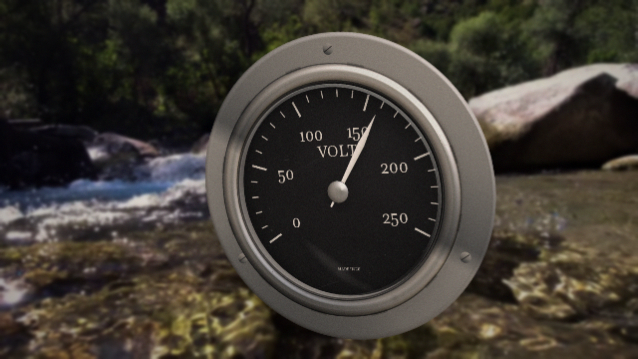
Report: 160 V
